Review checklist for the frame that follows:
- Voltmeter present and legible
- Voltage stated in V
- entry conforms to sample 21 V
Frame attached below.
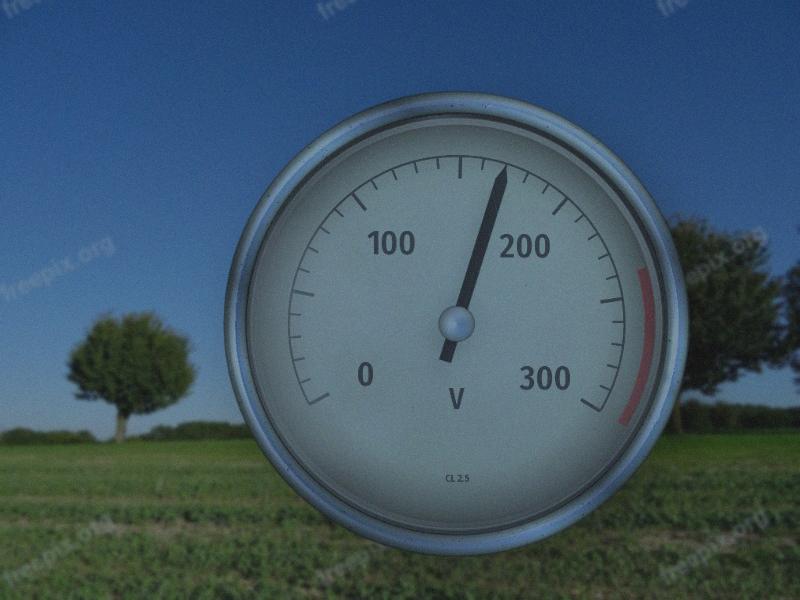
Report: 170 V
